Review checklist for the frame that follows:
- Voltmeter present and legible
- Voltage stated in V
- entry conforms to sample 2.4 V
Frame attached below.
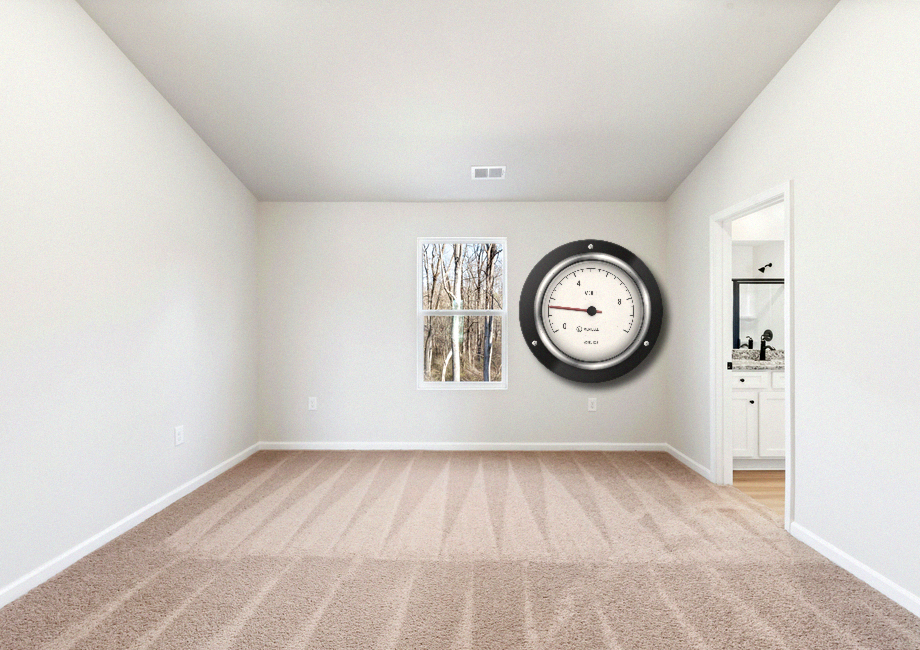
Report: 1.5 V
